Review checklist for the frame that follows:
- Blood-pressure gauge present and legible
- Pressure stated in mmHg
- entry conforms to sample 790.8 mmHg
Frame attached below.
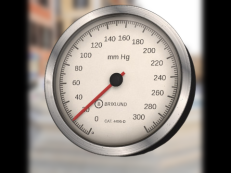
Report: 20 mmHg
